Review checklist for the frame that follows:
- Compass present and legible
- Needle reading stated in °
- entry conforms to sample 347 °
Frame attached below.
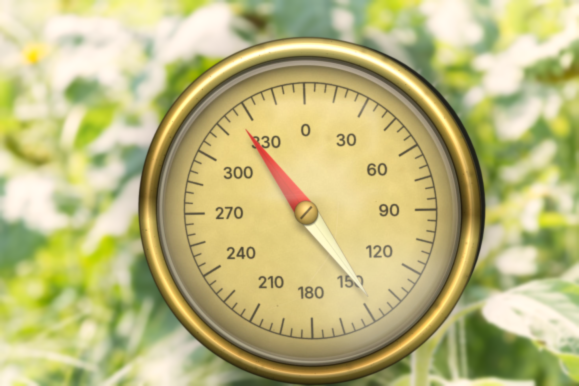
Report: 325 °
